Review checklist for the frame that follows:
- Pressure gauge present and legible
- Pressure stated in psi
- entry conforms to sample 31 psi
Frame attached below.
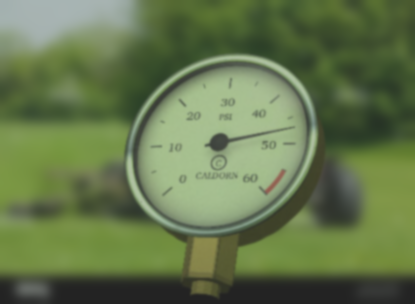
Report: 47.5 psi
